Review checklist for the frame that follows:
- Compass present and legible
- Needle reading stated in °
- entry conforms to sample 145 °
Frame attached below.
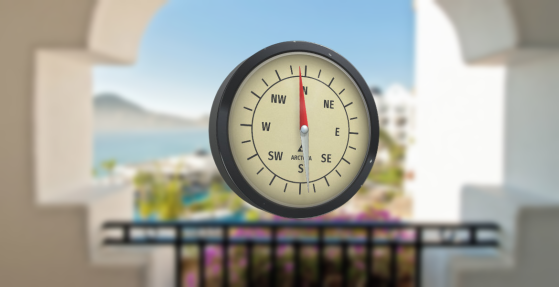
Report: 352.5 °
